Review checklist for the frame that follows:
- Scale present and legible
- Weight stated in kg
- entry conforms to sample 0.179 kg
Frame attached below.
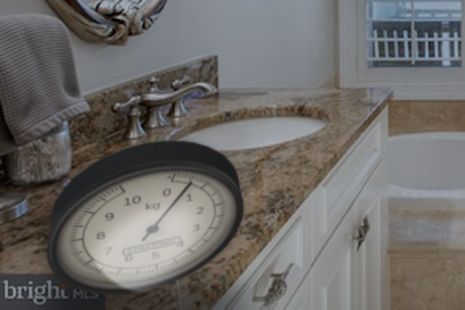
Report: 0.5 kg
